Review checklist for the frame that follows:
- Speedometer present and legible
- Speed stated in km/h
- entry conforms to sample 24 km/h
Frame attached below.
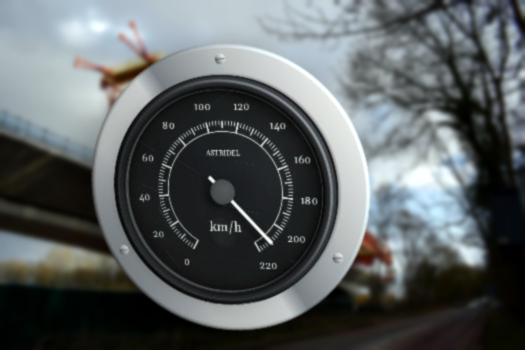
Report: 210 km/h
